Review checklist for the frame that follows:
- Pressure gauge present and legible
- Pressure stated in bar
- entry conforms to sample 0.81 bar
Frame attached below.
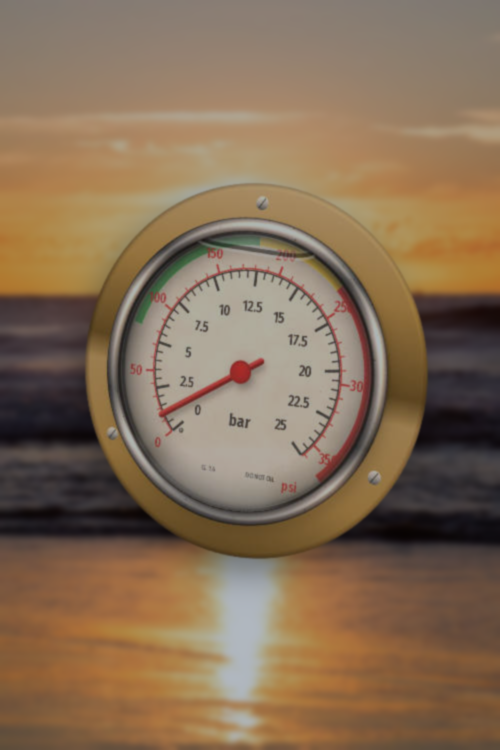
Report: 1 bar
